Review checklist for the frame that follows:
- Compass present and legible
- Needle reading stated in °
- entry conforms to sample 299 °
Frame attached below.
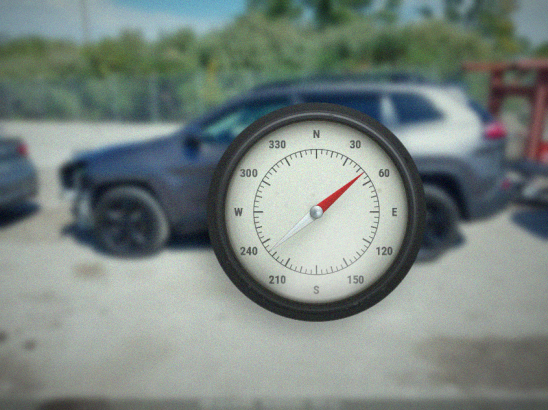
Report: 50 °
